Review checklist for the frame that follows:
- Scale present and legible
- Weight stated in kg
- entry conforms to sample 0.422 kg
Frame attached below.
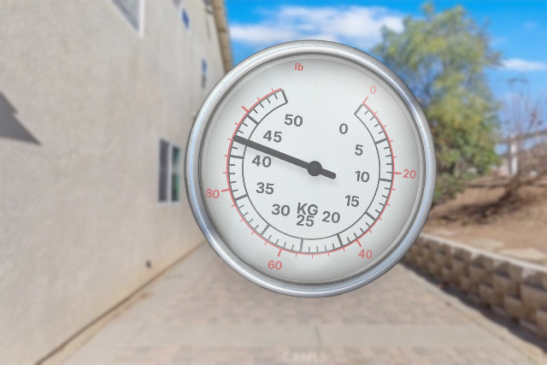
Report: 42 kg
